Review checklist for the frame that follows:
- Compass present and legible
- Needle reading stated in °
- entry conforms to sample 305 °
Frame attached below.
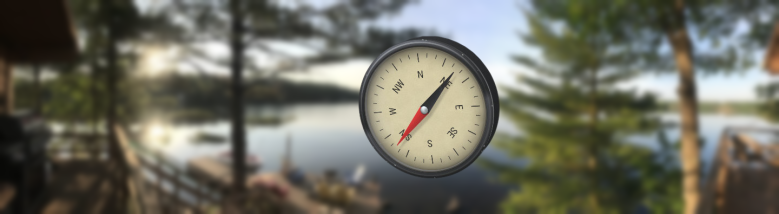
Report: 225 °
